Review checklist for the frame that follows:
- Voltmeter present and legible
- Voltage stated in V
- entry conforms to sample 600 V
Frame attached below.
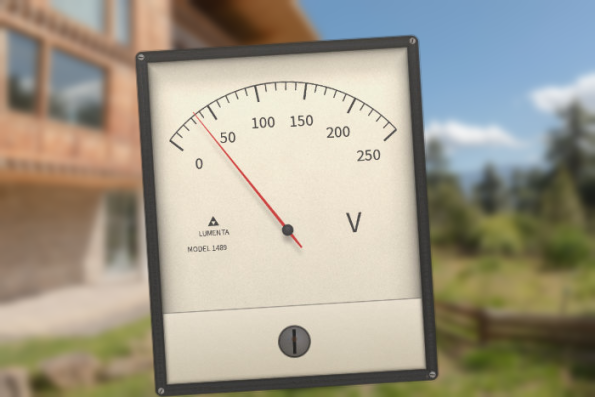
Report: 35 V
